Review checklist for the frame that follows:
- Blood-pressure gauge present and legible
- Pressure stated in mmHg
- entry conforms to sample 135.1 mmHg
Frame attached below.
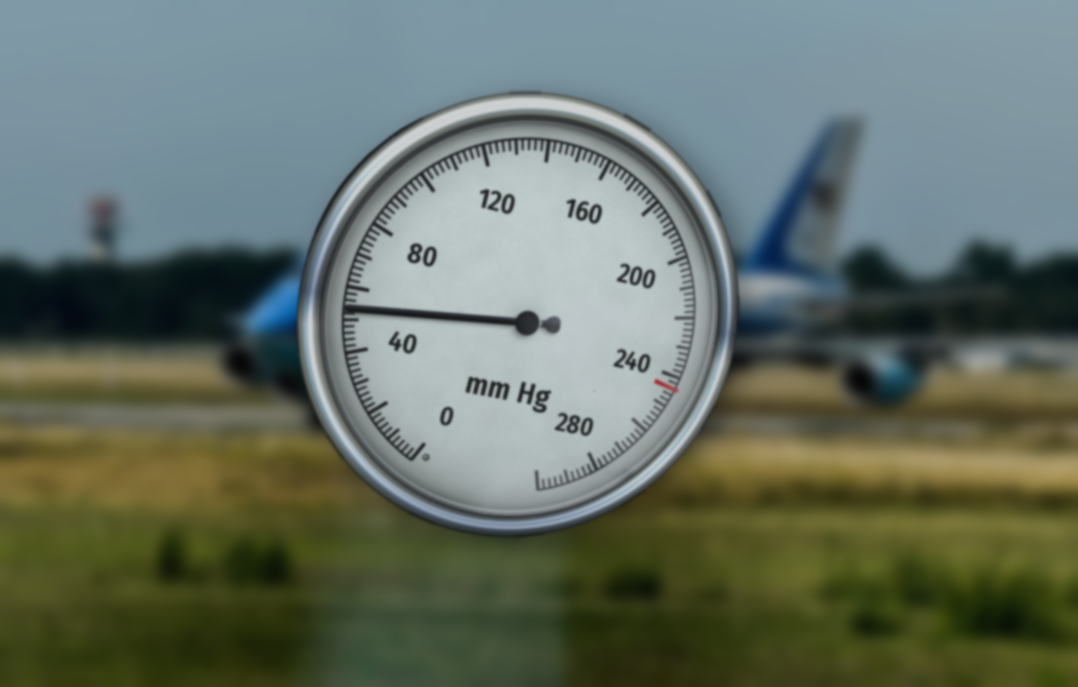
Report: 54 mmHg
